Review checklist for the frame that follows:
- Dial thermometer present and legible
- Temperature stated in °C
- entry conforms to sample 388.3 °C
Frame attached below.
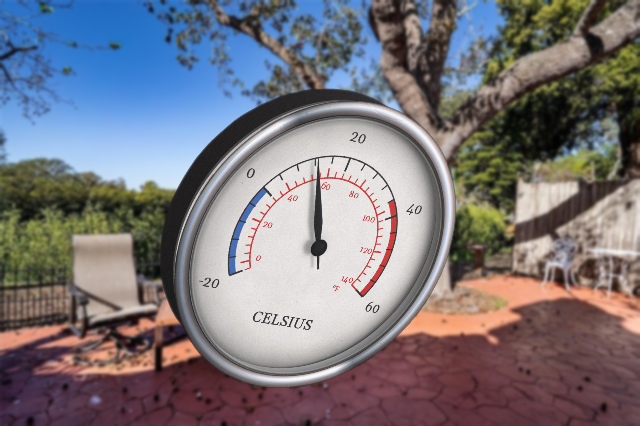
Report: 12 °C
